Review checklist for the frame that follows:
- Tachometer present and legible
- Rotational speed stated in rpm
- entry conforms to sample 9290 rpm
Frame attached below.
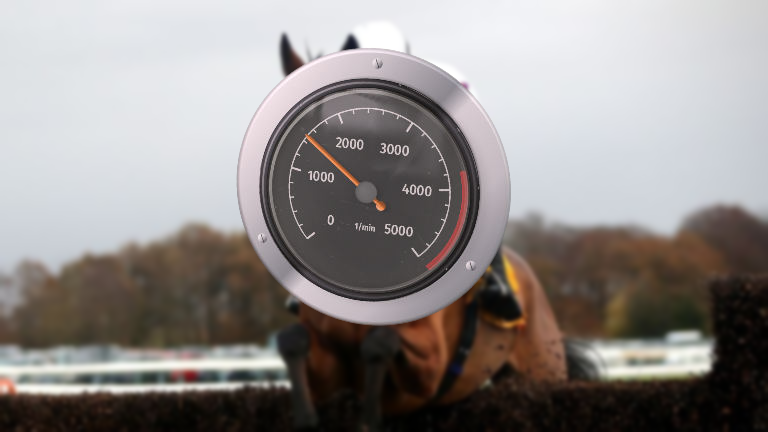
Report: 1500 rpm
